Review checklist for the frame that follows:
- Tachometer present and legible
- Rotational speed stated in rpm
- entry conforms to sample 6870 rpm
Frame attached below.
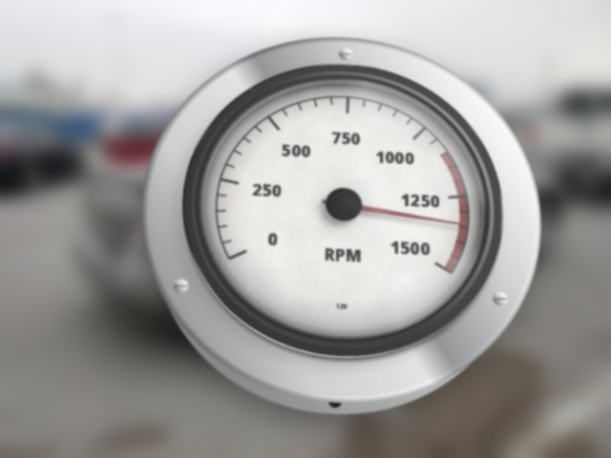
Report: 1350 rpm
